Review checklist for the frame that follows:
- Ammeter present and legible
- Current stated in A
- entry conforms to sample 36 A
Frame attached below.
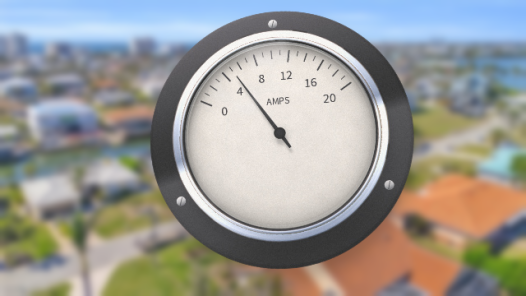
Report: 5 A
